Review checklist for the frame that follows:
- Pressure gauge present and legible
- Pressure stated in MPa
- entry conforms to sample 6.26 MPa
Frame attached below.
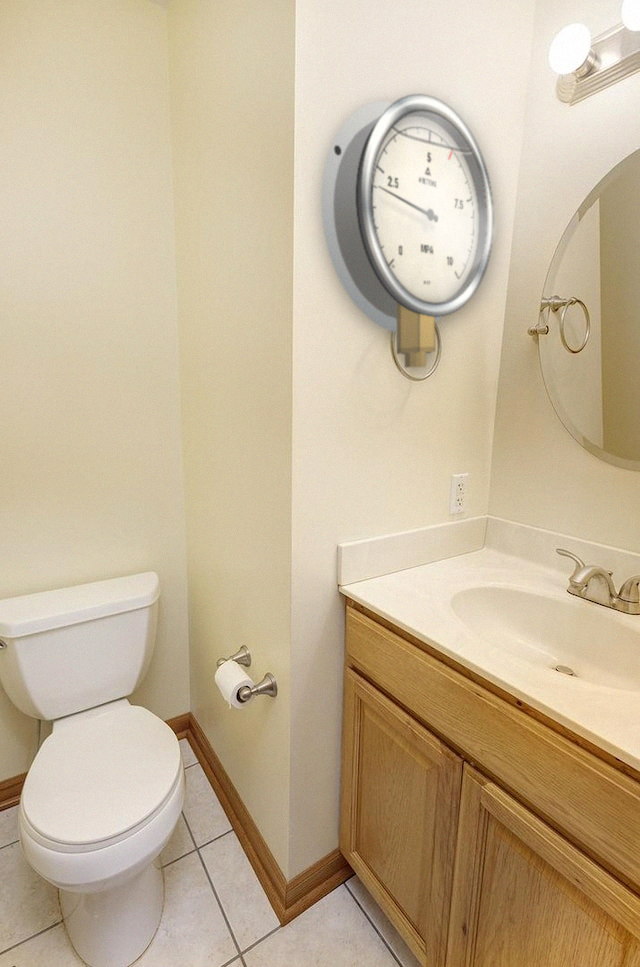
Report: 2 MPa
